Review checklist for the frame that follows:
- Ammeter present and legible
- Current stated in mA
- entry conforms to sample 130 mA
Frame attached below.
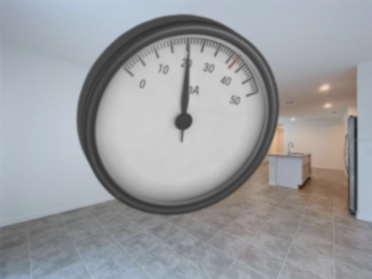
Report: 20 mA
